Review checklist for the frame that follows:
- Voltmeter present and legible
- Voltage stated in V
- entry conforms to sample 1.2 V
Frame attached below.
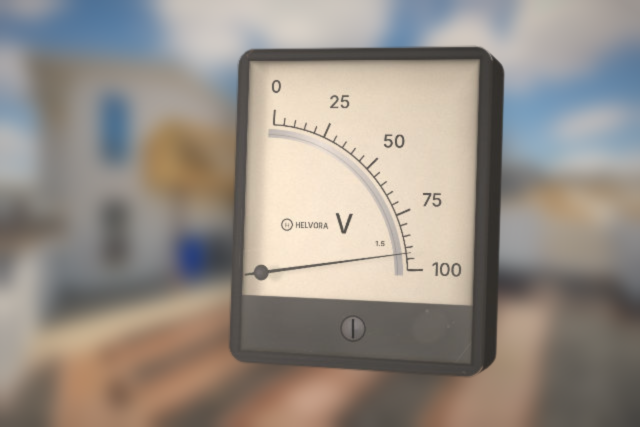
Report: 92.5 V
